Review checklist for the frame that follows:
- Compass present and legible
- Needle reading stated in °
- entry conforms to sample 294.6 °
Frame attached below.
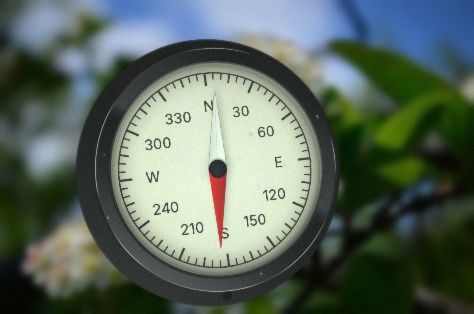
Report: 185 °
